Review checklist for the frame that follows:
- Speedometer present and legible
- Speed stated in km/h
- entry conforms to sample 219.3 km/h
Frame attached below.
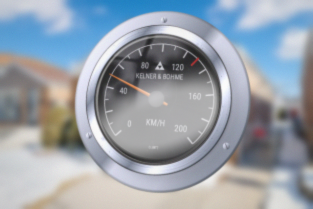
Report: 50 km/h
